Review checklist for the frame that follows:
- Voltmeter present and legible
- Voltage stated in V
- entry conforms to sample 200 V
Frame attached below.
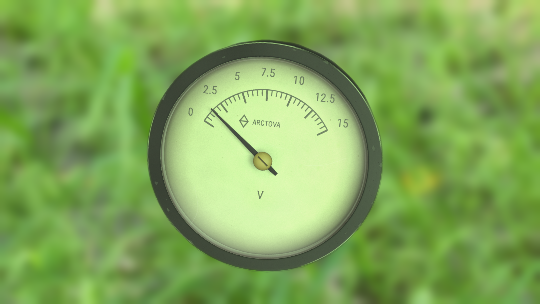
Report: 1.5 V
